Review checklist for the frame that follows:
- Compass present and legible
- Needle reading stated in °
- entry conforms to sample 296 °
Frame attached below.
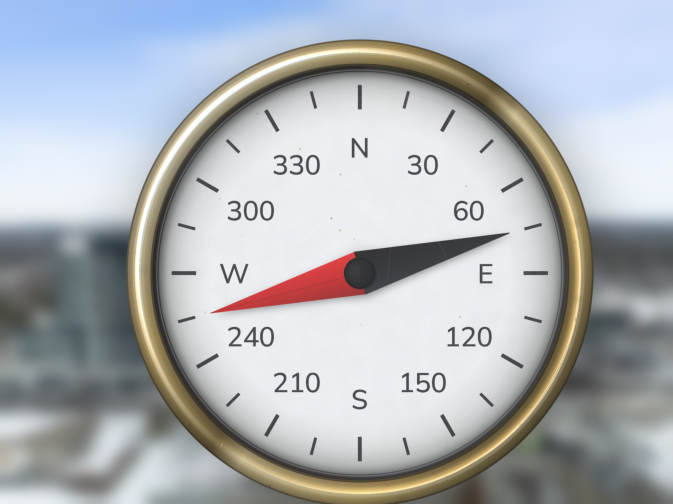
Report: 255 °
